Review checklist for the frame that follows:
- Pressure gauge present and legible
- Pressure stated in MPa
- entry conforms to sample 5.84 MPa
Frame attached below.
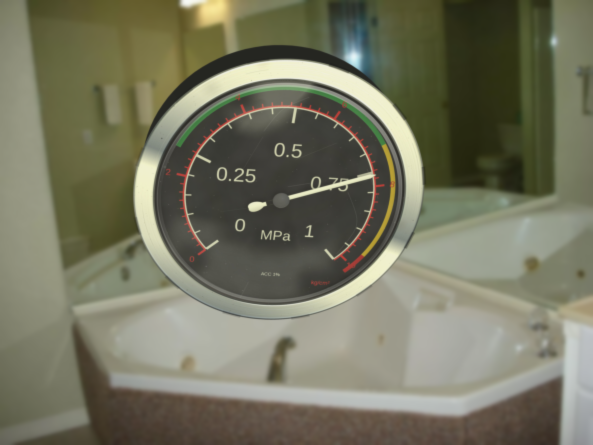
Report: 0.75 MPa
